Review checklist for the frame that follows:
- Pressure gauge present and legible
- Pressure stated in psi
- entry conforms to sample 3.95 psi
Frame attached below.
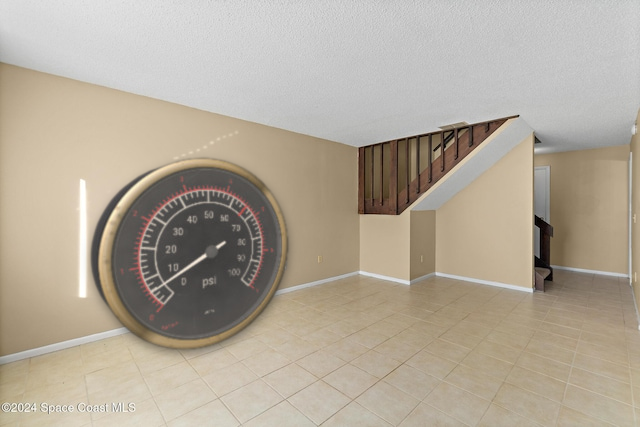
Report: 6 psi
